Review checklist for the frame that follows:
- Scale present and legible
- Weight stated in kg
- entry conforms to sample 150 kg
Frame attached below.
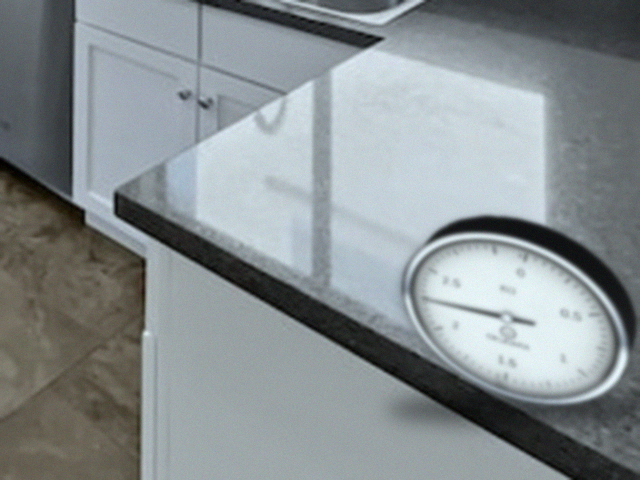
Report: 2.25 kg
